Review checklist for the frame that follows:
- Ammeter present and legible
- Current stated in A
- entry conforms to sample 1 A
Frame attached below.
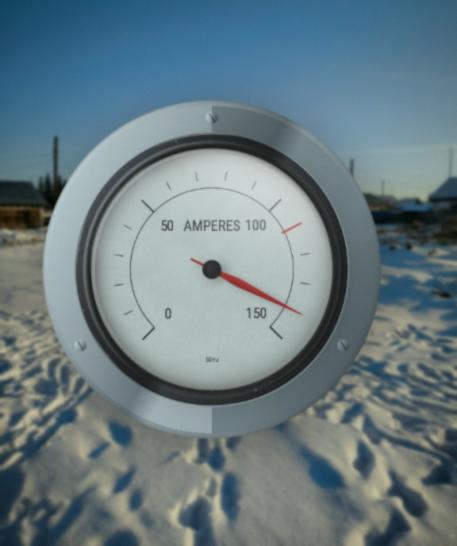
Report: 140 A
